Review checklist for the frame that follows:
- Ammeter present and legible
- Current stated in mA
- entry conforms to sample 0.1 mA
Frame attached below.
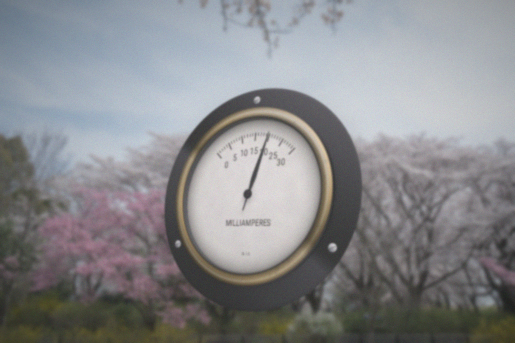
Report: 20 mA
